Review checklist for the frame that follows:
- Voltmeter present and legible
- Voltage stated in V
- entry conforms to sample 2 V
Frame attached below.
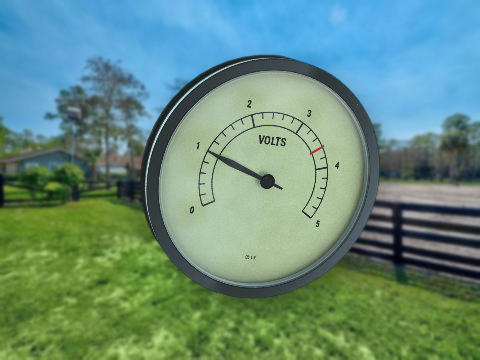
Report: 1 V
